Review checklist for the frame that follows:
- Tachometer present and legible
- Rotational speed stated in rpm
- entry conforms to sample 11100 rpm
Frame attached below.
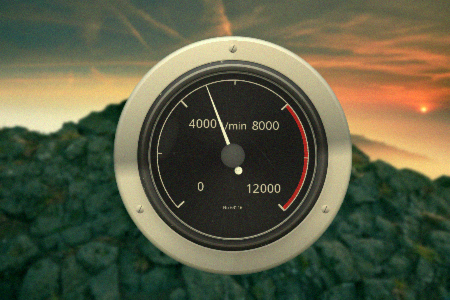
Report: 5000 rpm
